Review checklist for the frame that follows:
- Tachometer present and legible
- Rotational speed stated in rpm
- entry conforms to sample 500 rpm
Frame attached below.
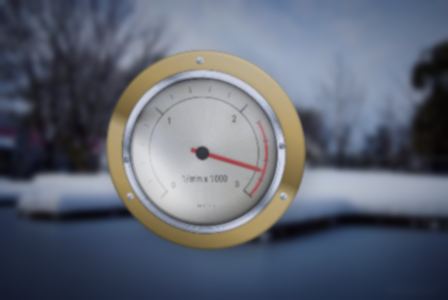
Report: 2700 rpm
